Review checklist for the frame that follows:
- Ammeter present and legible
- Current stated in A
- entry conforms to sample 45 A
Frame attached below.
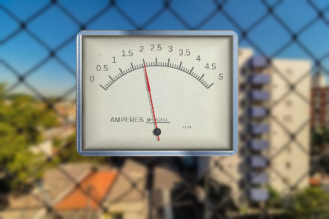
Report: 2 A
